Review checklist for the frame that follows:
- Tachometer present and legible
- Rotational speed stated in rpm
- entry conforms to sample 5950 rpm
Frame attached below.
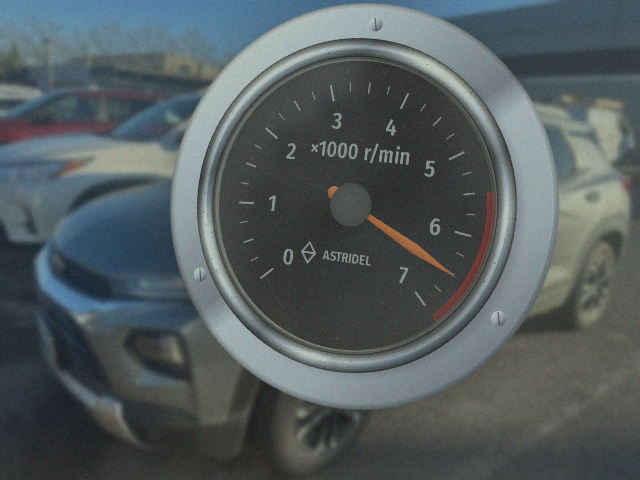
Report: 6500 rpm
